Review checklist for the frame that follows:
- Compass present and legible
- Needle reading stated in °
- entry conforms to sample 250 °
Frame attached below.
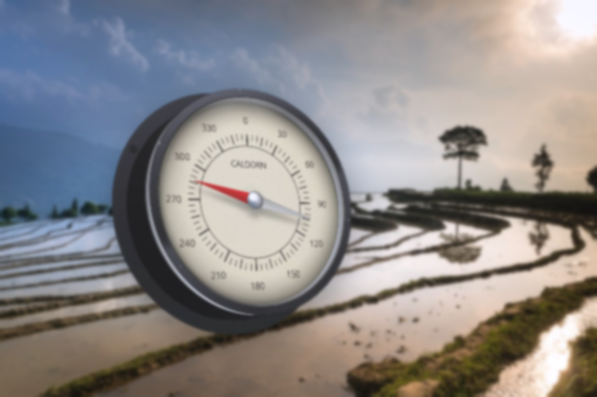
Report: 285 °
